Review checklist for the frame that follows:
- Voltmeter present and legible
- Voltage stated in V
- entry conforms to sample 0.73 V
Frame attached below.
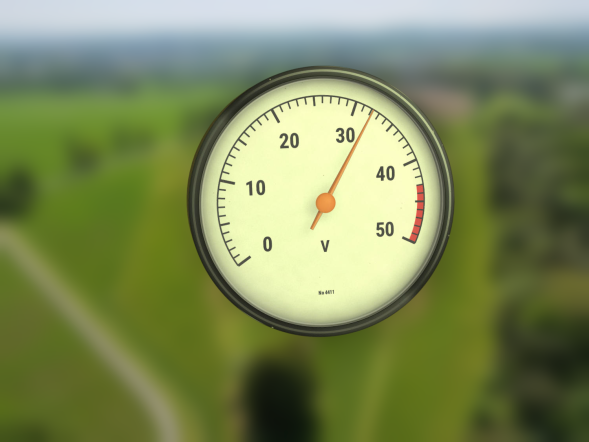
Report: 32 V
